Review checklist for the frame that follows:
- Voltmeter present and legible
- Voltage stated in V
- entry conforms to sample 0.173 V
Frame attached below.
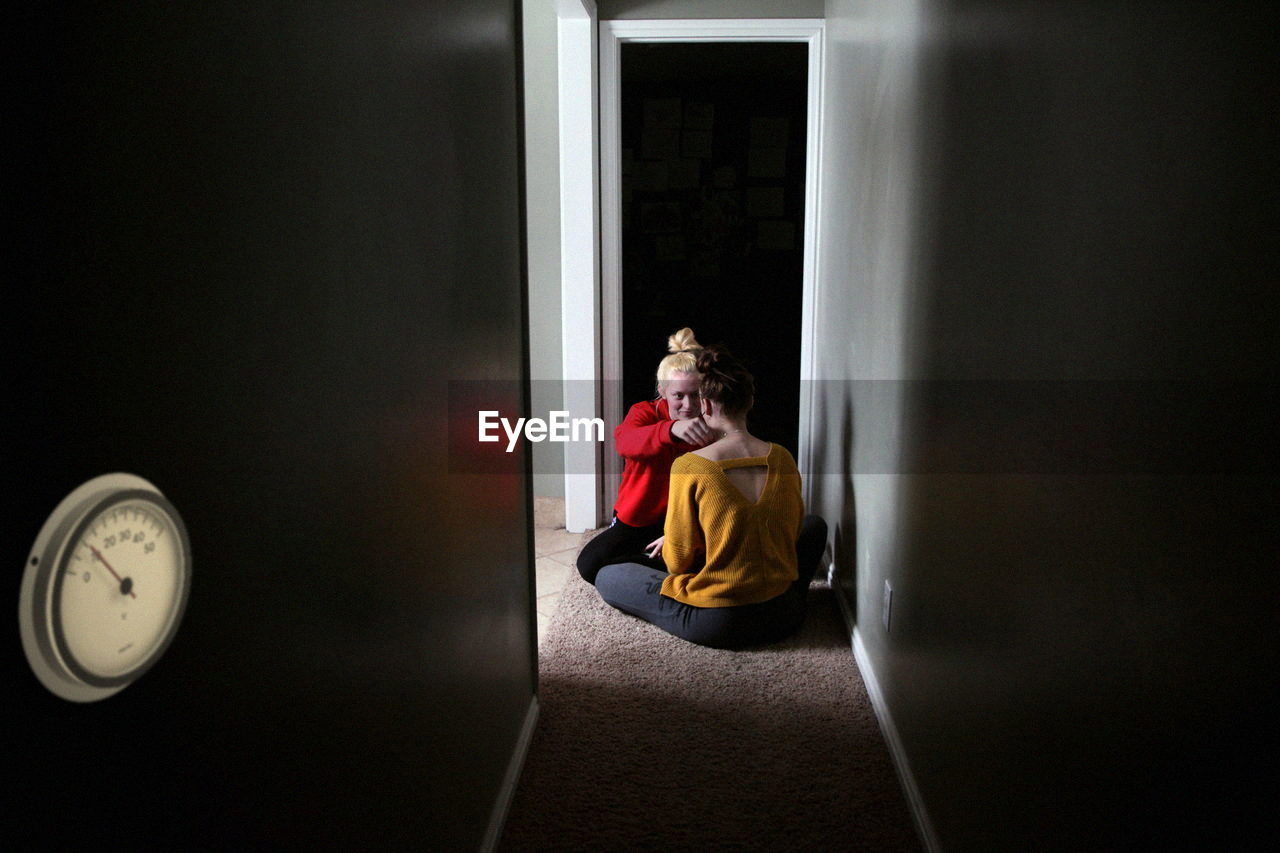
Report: 10 V
